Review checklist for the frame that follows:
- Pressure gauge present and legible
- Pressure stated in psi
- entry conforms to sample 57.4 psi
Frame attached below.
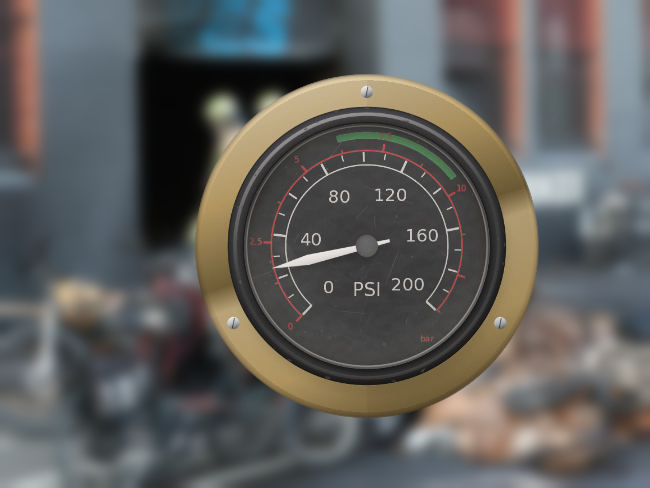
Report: 25 psi
